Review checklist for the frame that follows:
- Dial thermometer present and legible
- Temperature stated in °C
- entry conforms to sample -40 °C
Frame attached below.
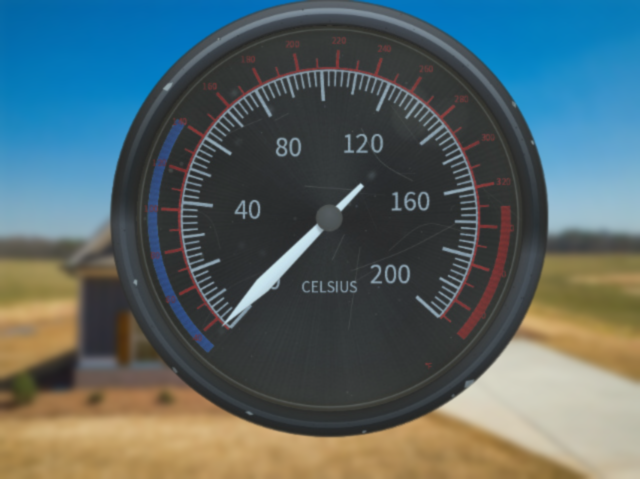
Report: 2 °C
